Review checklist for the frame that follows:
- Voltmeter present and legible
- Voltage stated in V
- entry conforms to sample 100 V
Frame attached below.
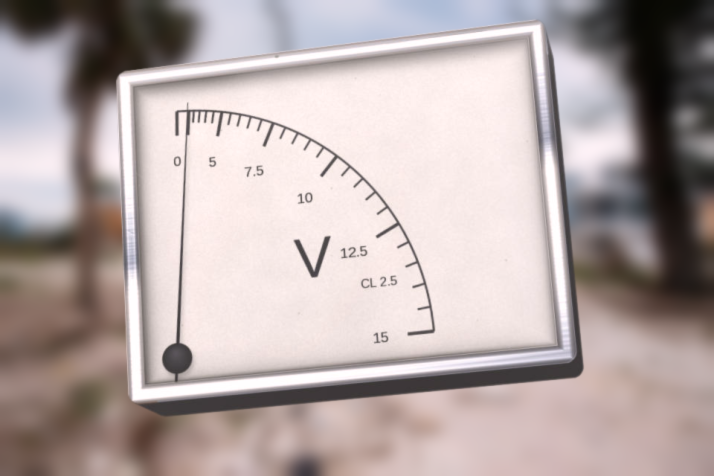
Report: 2.5 V
